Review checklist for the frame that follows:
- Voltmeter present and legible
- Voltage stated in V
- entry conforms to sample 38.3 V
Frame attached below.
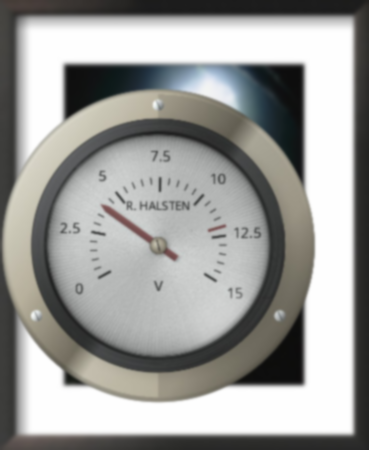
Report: 4 V
